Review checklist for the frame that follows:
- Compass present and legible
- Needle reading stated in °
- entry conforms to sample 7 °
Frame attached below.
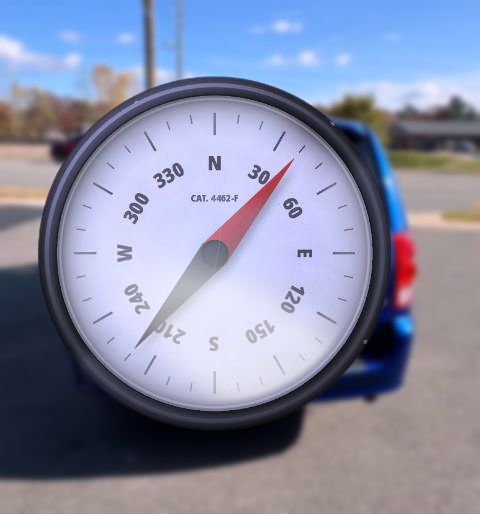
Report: 40 °
